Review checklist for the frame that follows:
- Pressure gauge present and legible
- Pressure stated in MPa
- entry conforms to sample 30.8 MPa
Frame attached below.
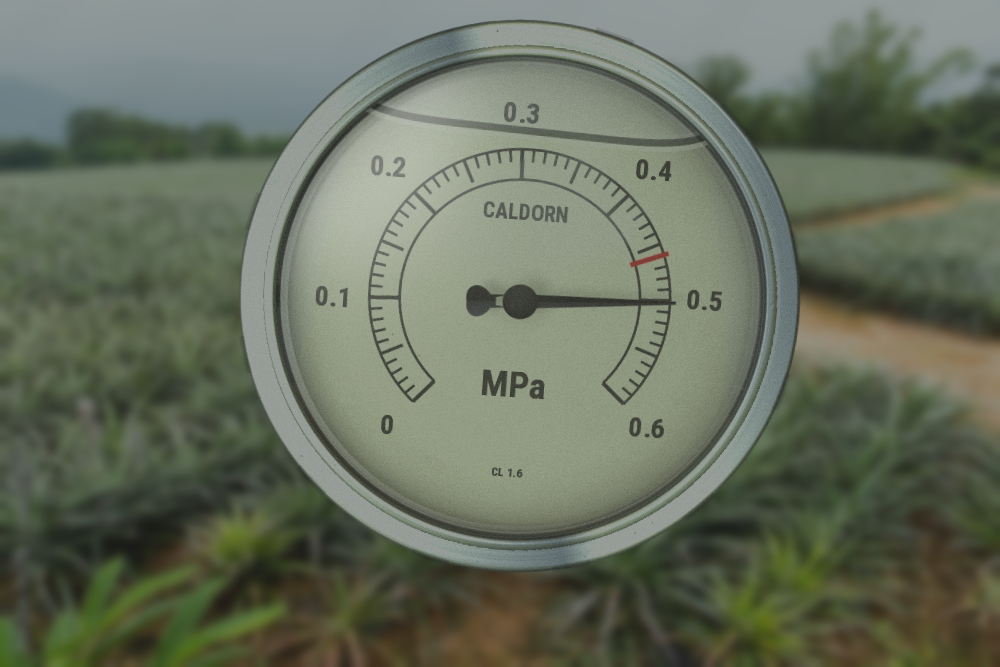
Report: 0.5 MPa
